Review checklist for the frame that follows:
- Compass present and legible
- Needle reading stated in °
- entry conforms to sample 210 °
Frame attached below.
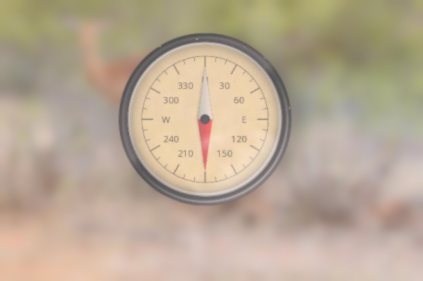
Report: 180 °
